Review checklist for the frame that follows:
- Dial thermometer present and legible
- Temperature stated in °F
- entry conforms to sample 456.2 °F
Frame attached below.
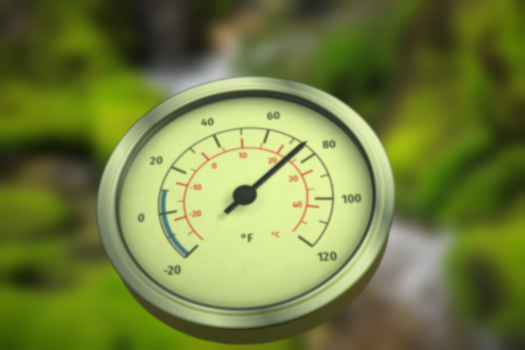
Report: 75 °F
